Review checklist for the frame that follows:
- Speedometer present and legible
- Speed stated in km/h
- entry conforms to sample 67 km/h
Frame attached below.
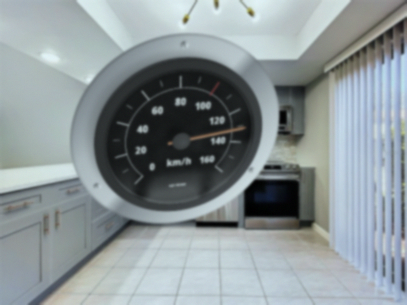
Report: 130 km/h
